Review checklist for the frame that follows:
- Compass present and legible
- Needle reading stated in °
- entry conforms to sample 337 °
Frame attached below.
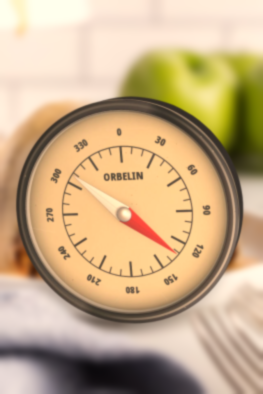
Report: 130 °
